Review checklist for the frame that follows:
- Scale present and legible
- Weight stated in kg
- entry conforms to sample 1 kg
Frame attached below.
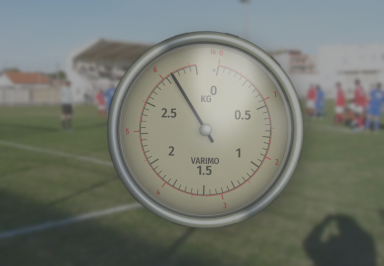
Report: 2.8 kg
